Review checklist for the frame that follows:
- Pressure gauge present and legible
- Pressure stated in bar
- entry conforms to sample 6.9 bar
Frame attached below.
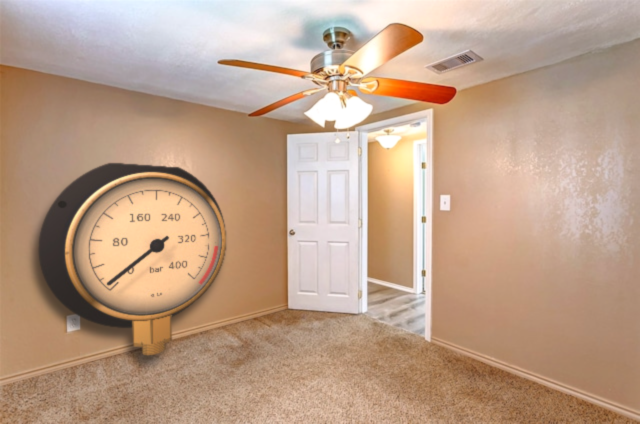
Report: 10 bar
